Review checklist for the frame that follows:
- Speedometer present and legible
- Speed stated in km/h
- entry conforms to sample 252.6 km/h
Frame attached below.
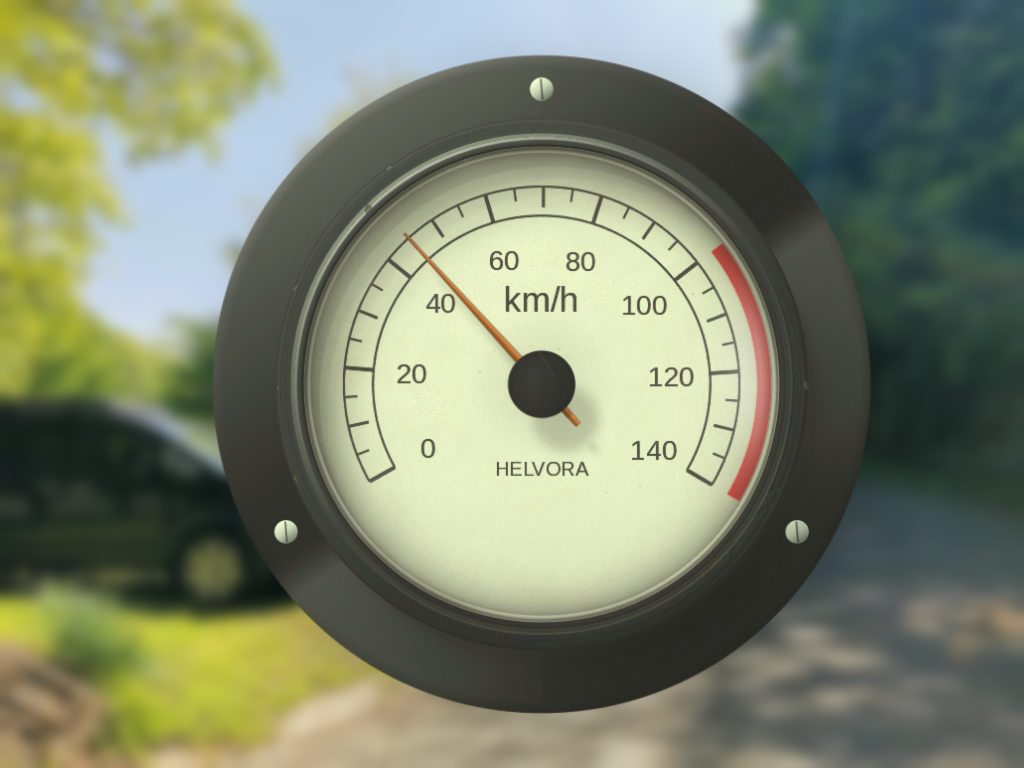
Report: 45 km/h
